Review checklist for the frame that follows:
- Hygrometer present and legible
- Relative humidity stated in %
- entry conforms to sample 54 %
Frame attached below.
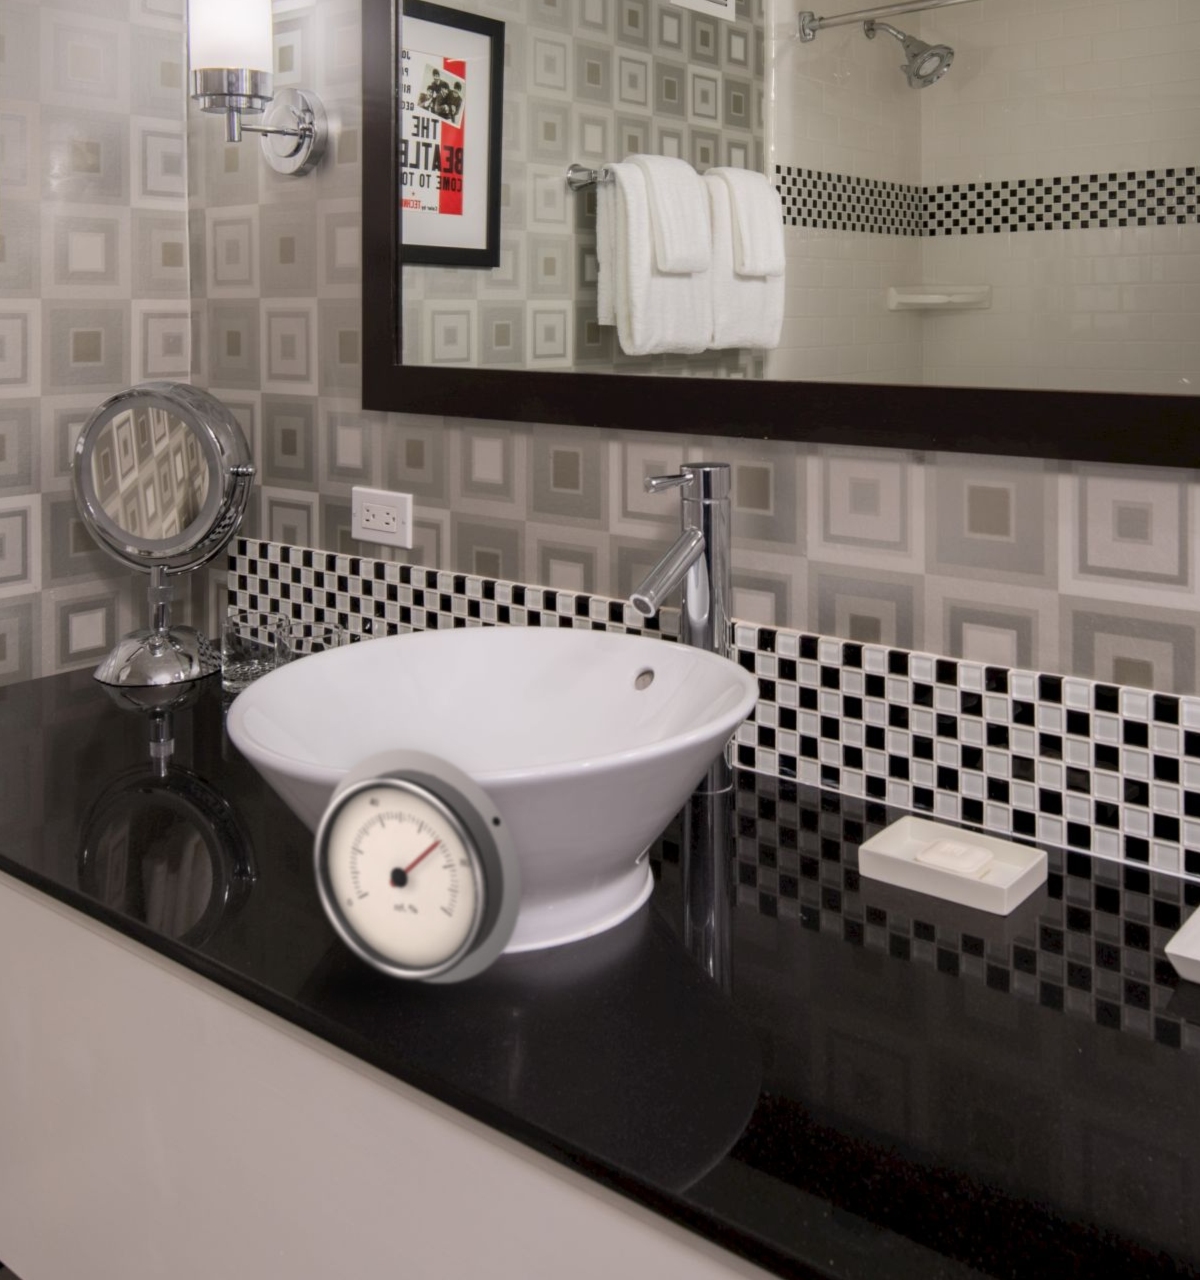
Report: 70 %
